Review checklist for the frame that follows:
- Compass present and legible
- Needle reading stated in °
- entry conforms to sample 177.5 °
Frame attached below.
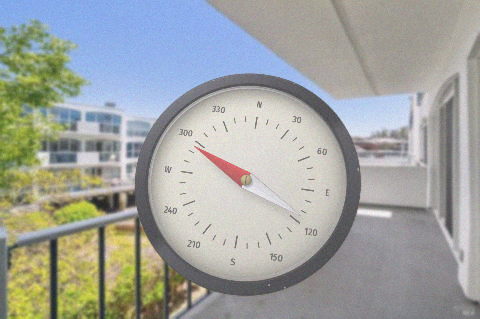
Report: 295 °
